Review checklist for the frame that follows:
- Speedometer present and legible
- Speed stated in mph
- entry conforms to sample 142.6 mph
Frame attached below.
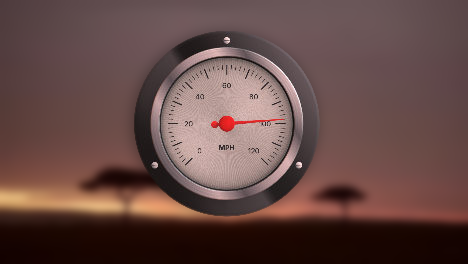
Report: 98 mph
